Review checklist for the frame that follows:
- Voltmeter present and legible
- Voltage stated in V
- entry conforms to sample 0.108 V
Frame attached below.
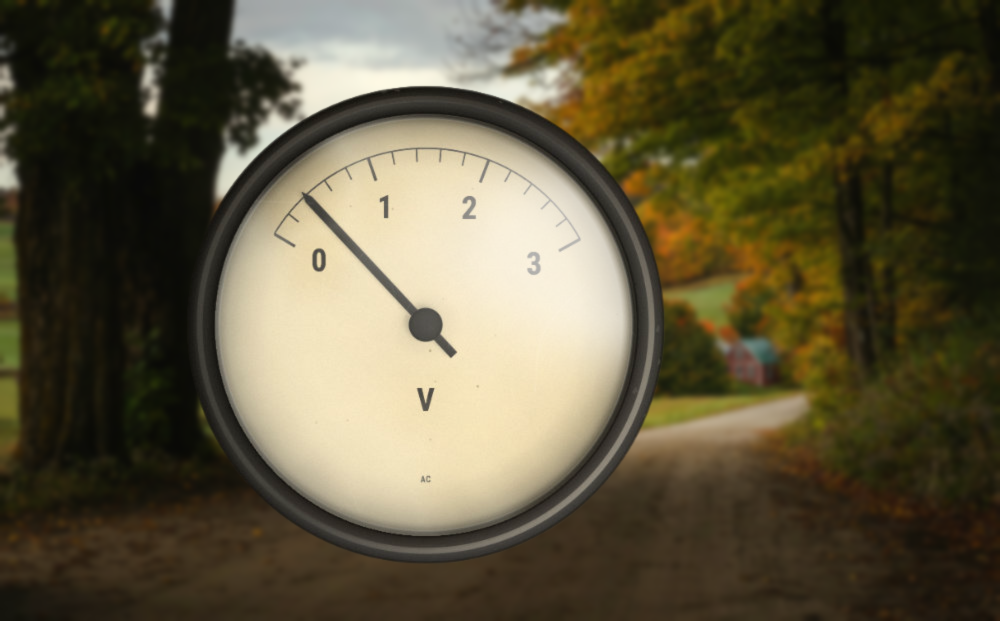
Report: 0.4 V
